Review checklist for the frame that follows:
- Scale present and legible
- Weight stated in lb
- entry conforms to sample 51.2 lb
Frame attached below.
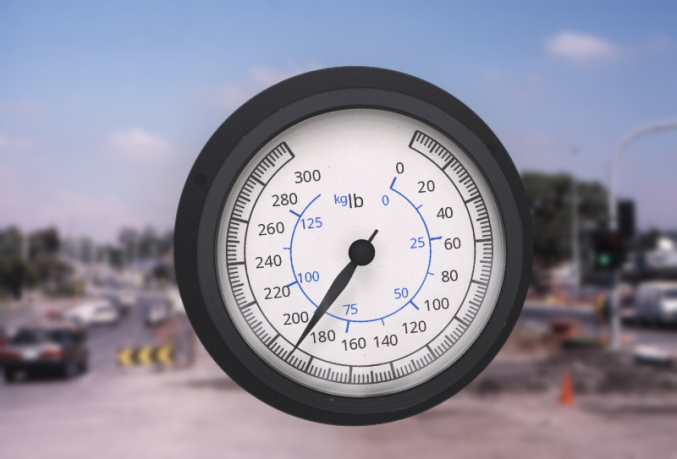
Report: 190 lb
